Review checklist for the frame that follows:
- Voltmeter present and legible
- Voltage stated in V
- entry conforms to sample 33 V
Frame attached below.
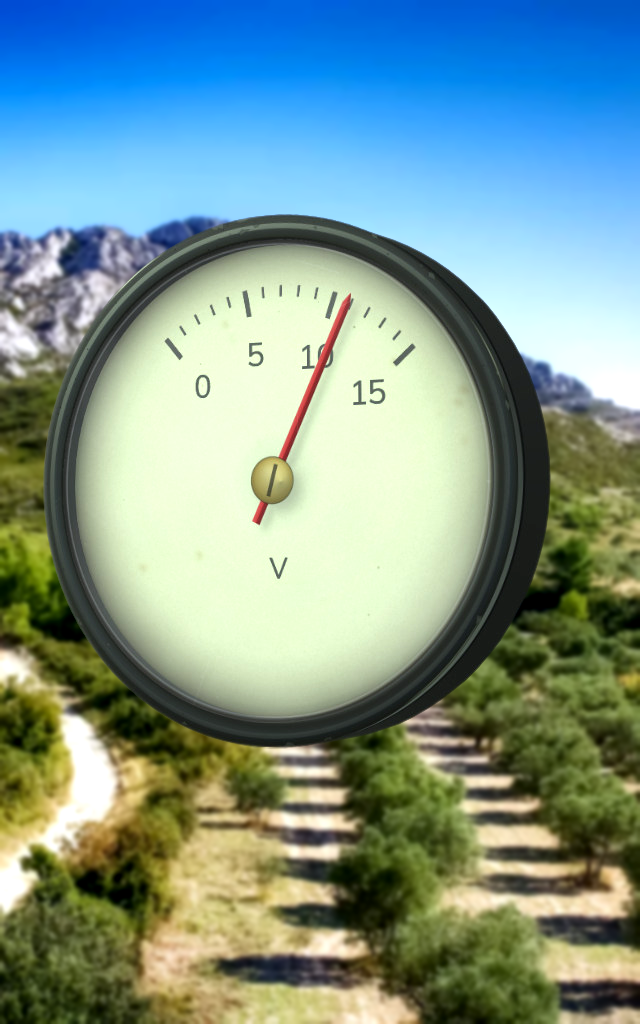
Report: 11 V
